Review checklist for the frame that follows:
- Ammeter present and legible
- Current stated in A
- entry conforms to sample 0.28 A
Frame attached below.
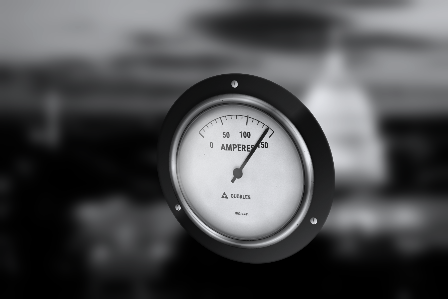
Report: 140 A
